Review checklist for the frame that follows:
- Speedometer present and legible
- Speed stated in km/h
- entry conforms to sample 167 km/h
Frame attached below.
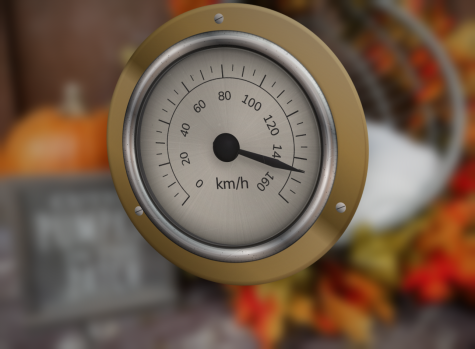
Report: 145 km/h
